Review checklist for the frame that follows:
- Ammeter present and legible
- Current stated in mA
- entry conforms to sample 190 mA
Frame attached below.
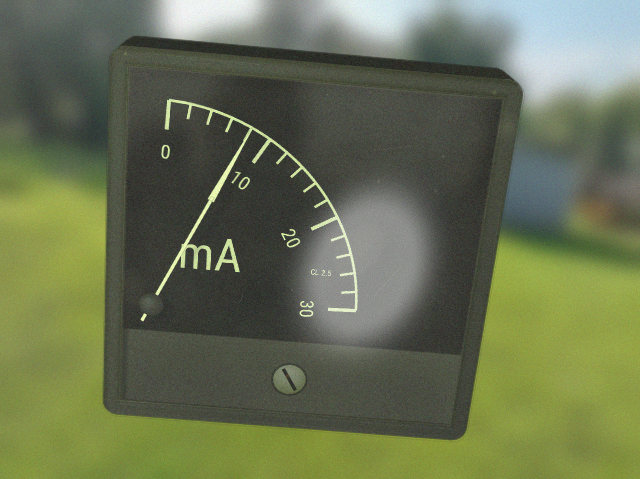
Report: 8 mA
